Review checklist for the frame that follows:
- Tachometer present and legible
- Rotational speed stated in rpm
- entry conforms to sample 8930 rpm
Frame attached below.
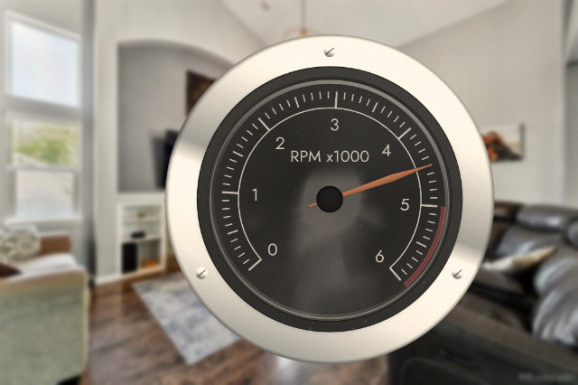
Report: 4500 rpm
